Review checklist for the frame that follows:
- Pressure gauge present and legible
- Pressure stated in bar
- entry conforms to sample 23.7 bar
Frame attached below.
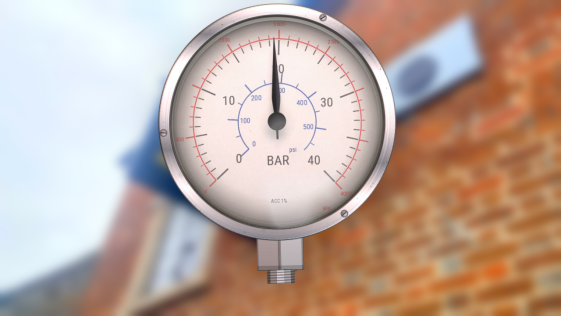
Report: 19.5 bar
